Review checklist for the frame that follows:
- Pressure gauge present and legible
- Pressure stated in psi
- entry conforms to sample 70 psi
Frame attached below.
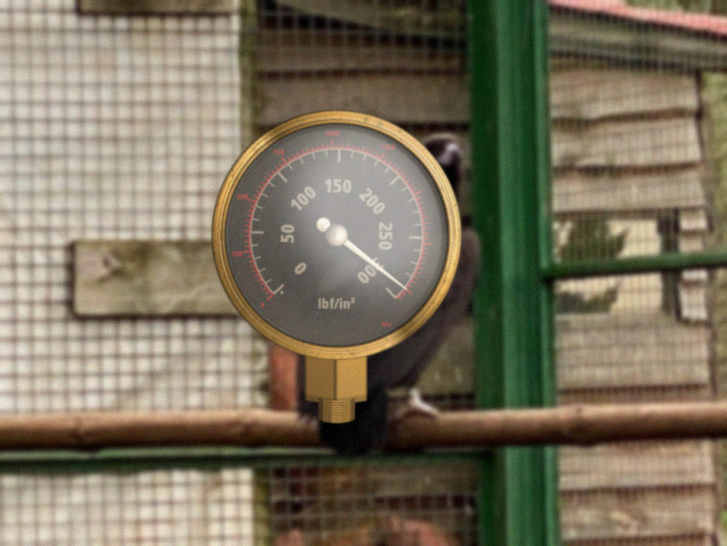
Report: 290 psi
